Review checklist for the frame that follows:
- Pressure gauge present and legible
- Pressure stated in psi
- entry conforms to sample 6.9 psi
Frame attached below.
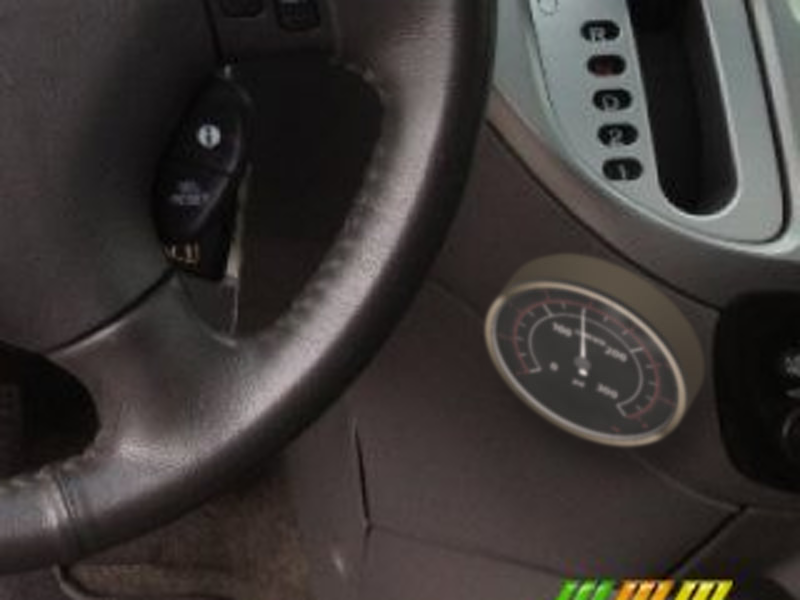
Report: 140 psi
